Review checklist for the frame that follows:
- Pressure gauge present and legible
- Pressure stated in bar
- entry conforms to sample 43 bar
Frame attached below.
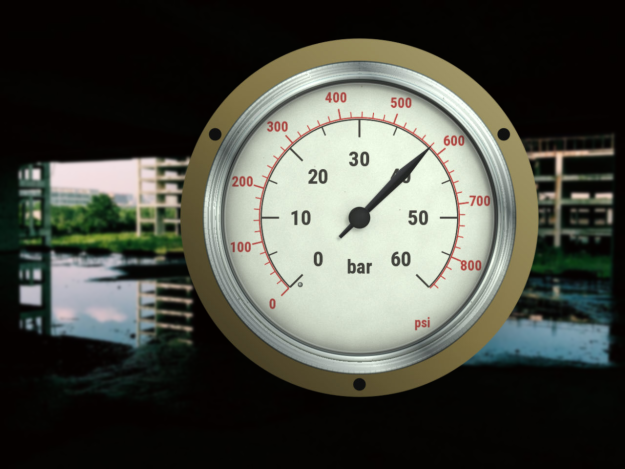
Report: 40 bar
